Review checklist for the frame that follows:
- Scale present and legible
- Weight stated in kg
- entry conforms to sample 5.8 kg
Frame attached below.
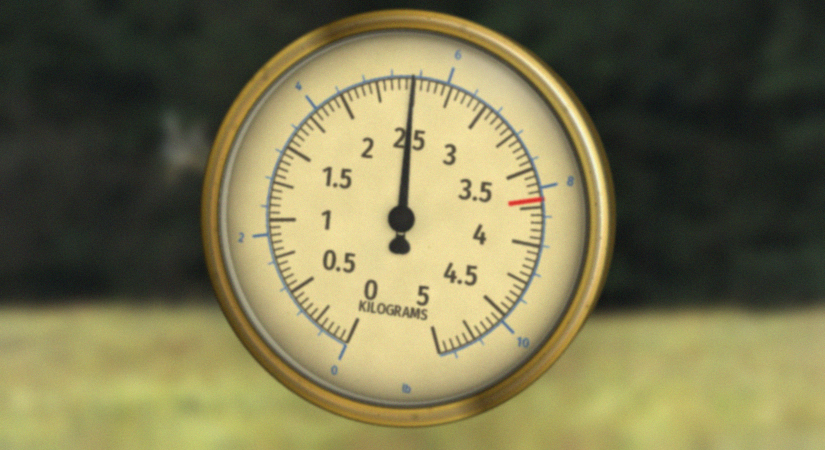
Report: 2.5 kg
